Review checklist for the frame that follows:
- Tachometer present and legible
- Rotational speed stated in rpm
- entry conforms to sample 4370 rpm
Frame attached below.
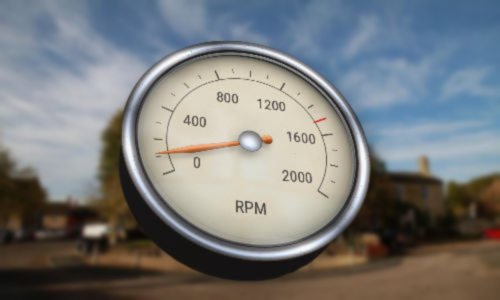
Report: 100 rpm
